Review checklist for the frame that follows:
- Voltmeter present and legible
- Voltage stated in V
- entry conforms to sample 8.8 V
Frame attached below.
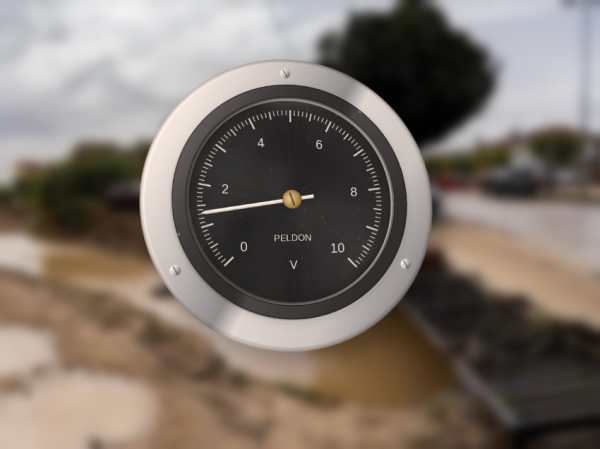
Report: 1.3 V
